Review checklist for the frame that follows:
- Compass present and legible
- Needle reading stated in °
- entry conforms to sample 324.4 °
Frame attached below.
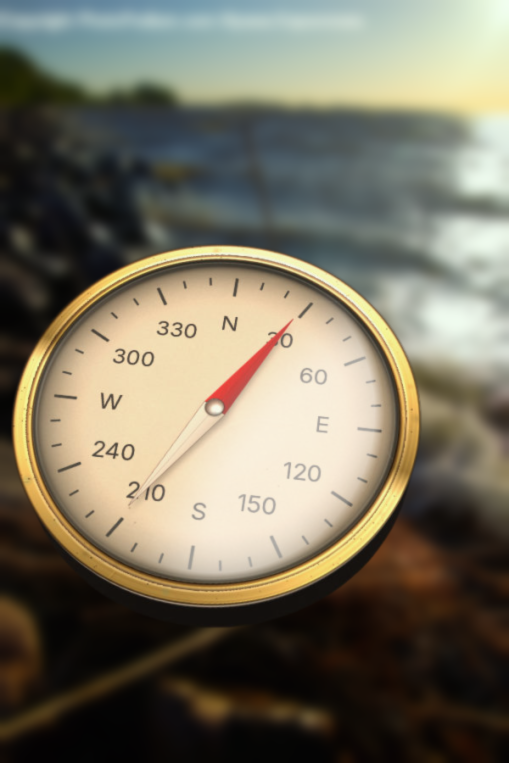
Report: 30 °
